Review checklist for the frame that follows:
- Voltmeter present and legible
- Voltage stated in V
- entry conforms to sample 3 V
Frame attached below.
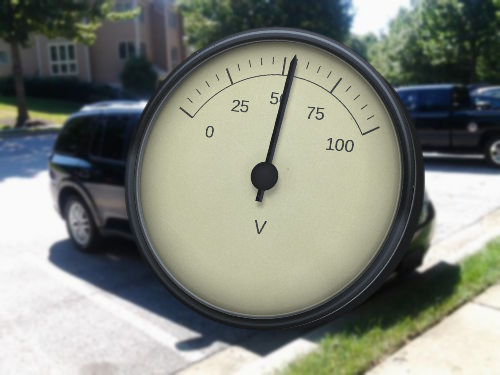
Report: 55 V
